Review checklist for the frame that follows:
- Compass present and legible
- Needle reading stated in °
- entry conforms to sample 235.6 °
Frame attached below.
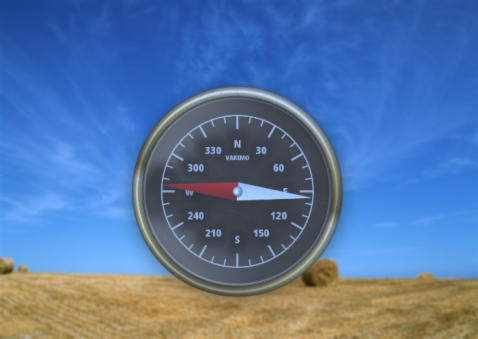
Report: 275 °
